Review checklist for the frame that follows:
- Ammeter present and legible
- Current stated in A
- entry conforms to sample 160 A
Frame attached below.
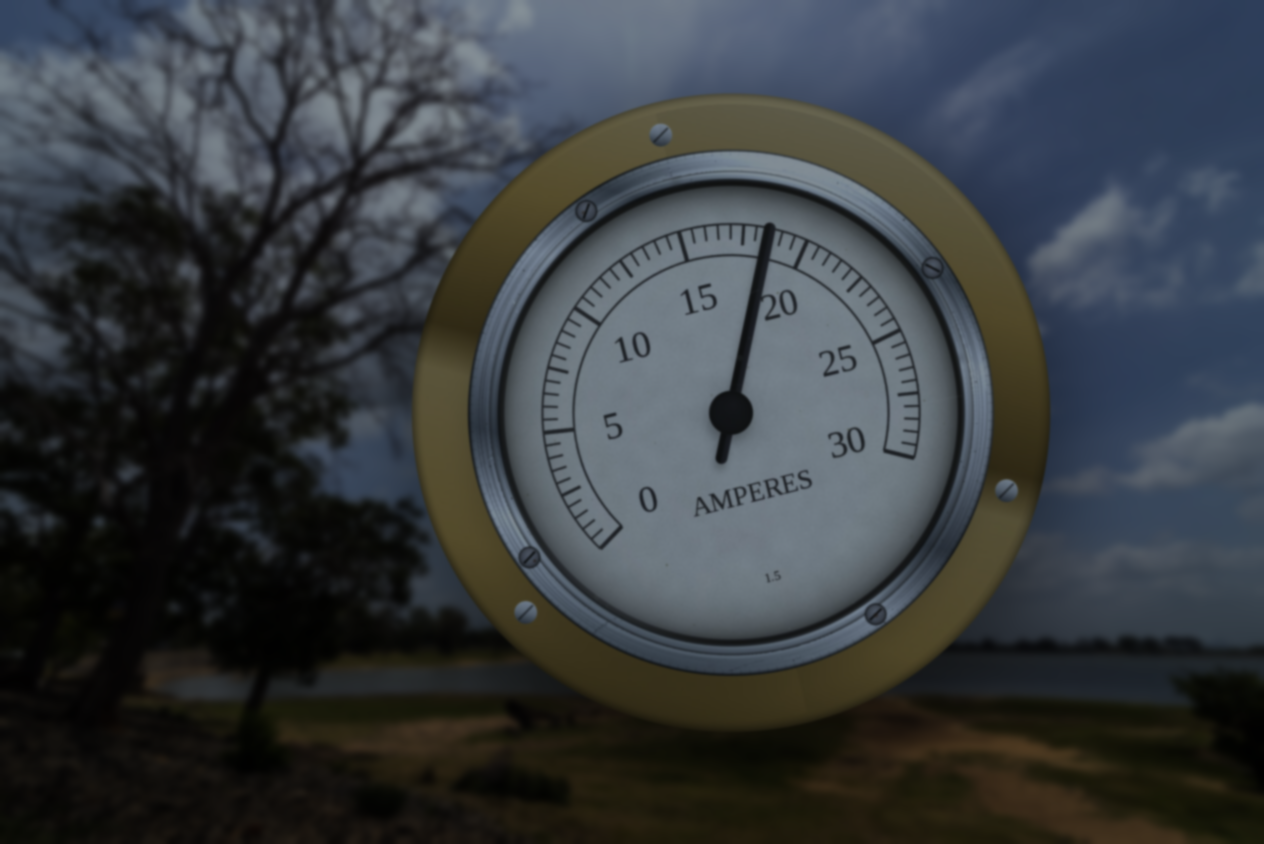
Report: 18.5 A
